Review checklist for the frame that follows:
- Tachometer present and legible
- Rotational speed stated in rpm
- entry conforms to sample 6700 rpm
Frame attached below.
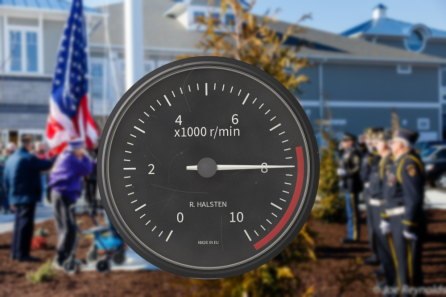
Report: 8000 rpm
